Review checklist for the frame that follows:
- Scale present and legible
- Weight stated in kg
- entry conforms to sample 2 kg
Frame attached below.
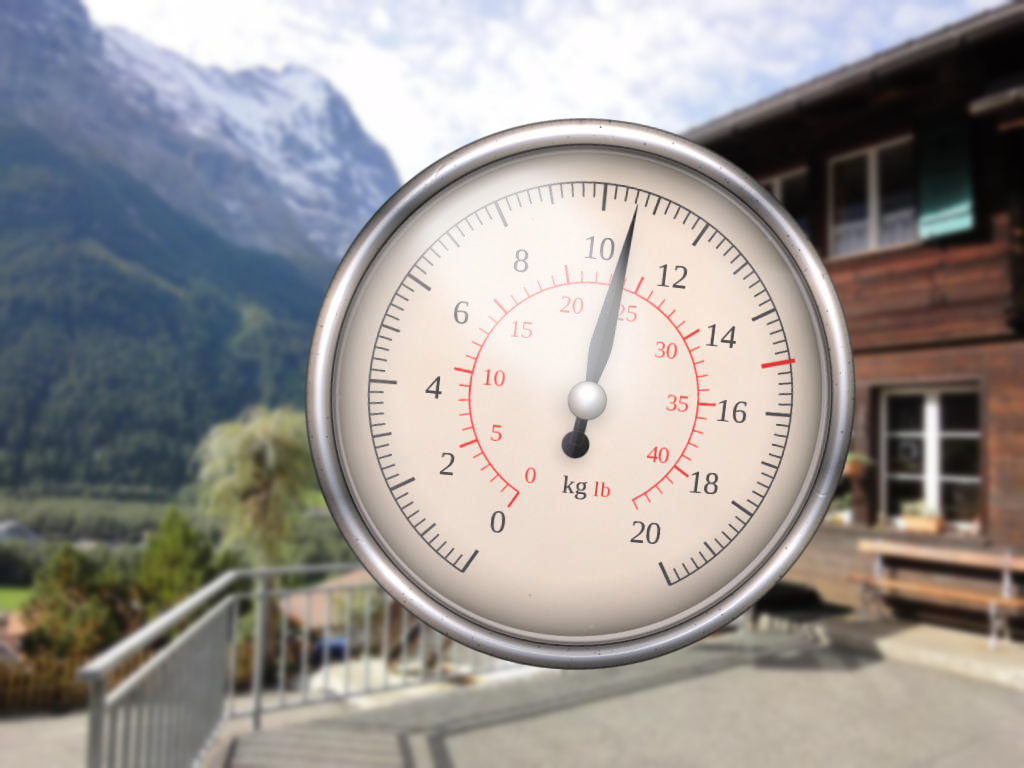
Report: 10.6 kg
